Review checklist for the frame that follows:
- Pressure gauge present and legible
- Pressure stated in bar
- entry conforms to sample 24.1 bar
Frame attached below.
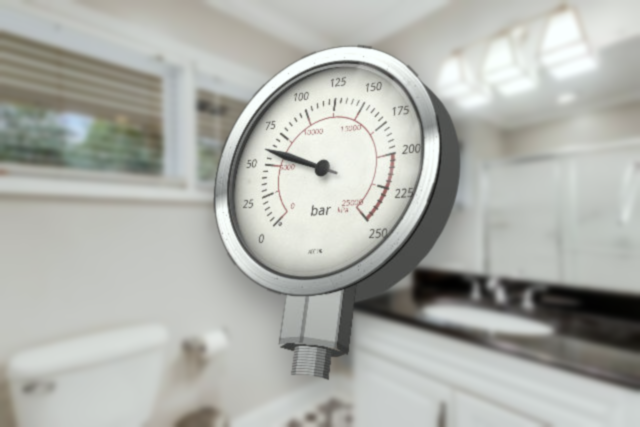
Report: 60 bar
